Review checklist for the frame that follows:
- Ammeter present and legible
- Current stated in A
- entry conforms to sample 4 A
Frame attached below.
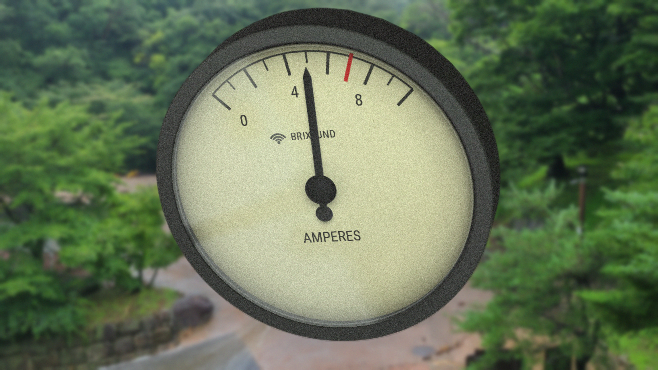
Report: 5 A
